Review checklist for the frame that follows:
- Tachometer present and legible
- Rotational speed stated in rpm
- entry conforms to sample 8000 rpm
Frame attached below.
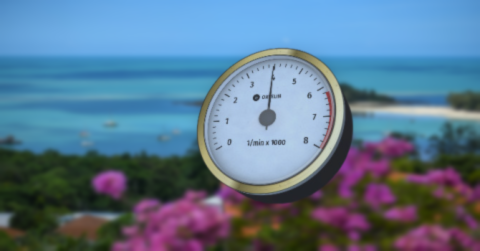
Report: 4000 rpm
